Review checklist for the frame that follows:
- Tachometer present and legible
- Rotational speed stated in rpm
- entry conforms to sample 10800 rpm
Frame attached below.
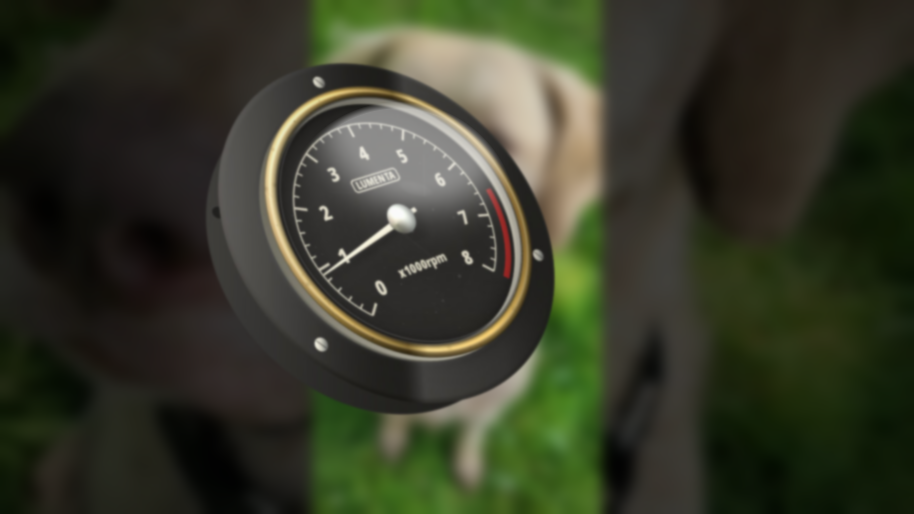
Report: 900 rpm
